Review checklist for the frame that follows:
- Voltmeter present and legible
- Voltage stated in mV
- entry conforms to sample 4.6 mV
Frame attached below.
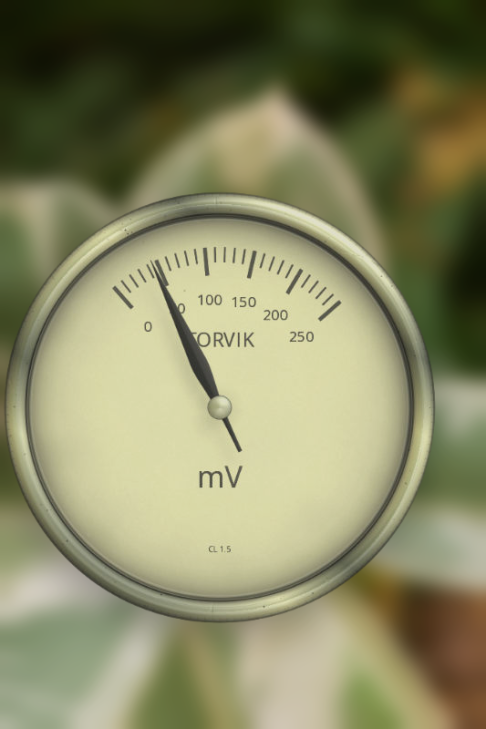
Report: 45 mV
